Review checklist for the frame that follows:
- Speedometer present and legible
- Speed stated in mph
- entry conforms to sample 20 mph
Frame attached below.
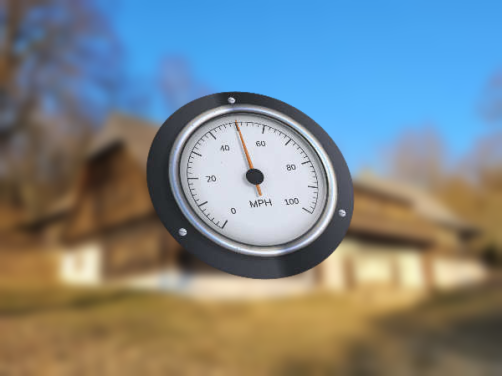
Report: 50 mph
